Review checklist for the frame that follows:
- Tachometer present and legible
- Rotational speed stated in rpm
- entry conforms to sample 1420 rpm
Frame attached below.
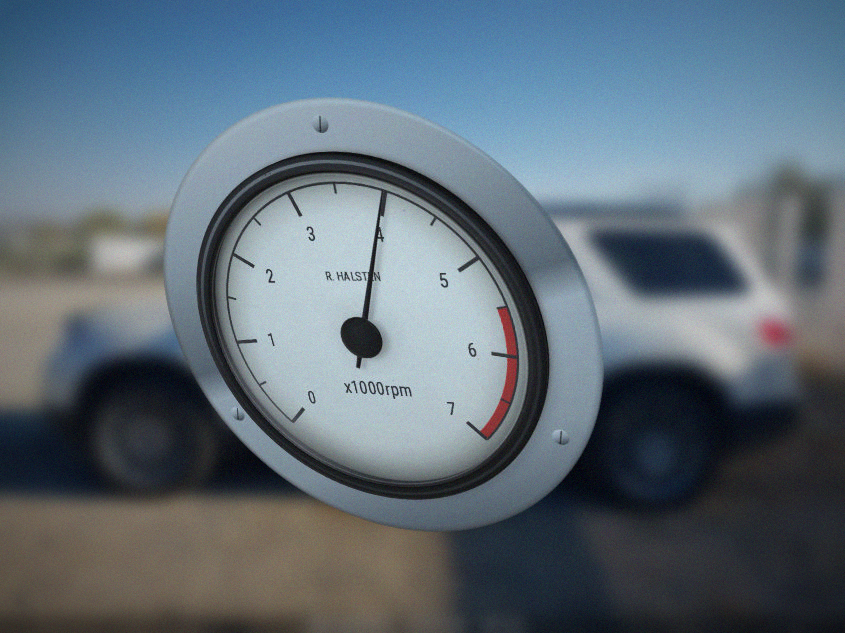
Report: 4000 rpm
